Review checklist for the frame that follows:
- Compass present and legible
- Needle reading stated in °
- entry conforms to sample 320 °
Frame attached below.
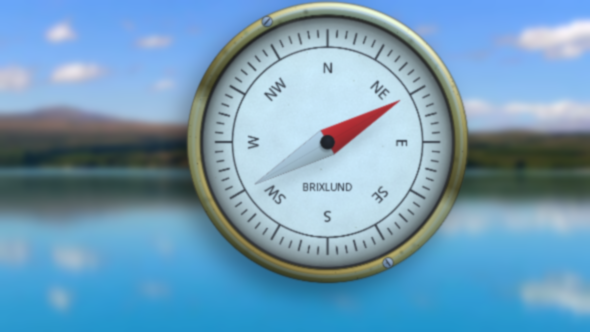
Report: 60 °
